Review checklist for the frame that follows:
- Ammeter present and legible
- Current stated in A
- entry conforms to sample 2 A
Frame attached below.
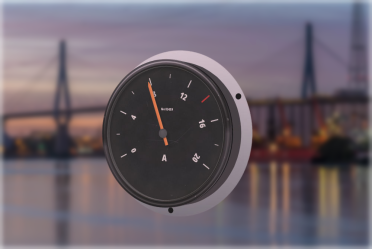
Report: 8 A
